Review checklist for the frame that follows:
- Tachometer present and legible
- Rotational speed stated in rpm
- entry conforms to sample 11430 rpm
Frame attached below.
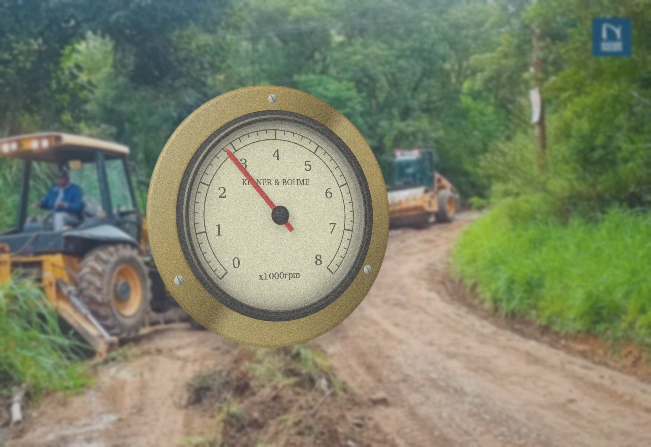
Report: 2800 rpm
